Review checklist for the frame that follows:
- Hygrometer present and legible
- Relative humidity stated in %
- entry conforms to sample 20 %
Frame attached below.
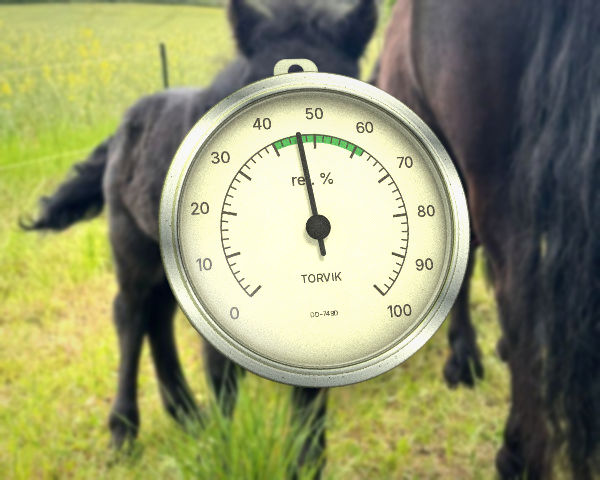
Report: 46 %
